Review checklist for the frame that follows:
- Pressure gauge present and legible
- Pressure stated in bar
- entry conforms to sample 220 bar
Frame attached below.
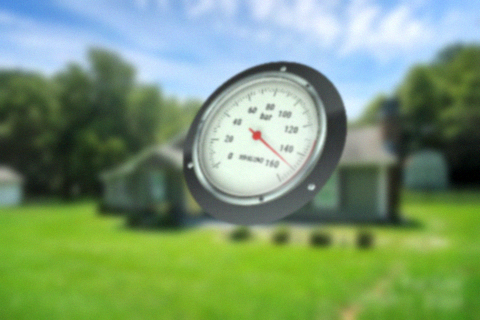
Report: 150 bar
